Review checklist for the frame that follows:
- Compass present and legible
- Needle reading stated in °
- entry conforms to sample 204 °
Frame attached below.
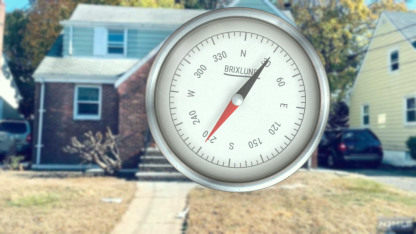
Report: 210 °
